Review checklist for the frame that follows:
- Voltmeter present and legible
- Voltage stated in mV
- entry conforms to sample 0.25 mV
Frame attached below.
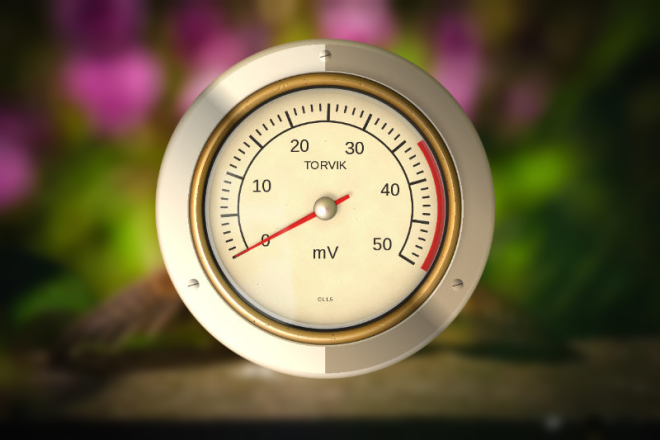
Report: 0 mV
